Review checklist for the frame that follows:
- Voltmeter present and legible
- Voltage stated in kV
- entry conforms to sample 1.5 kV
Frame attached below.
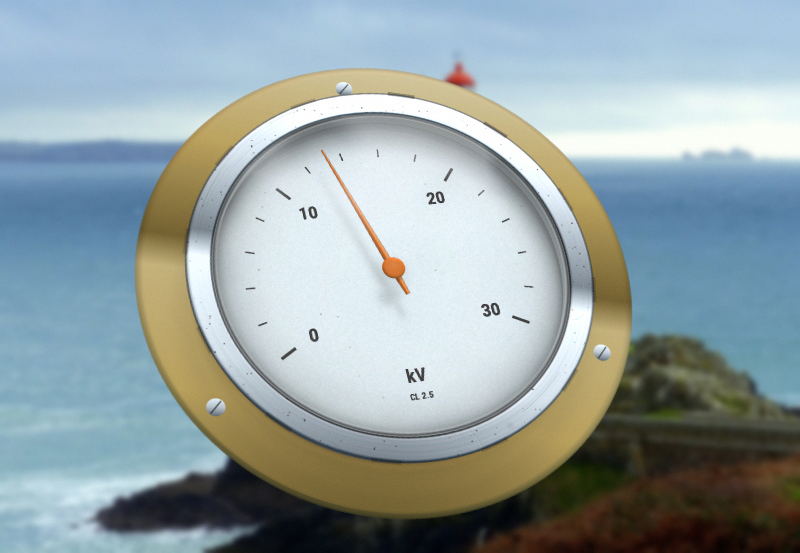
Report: 13 kV
